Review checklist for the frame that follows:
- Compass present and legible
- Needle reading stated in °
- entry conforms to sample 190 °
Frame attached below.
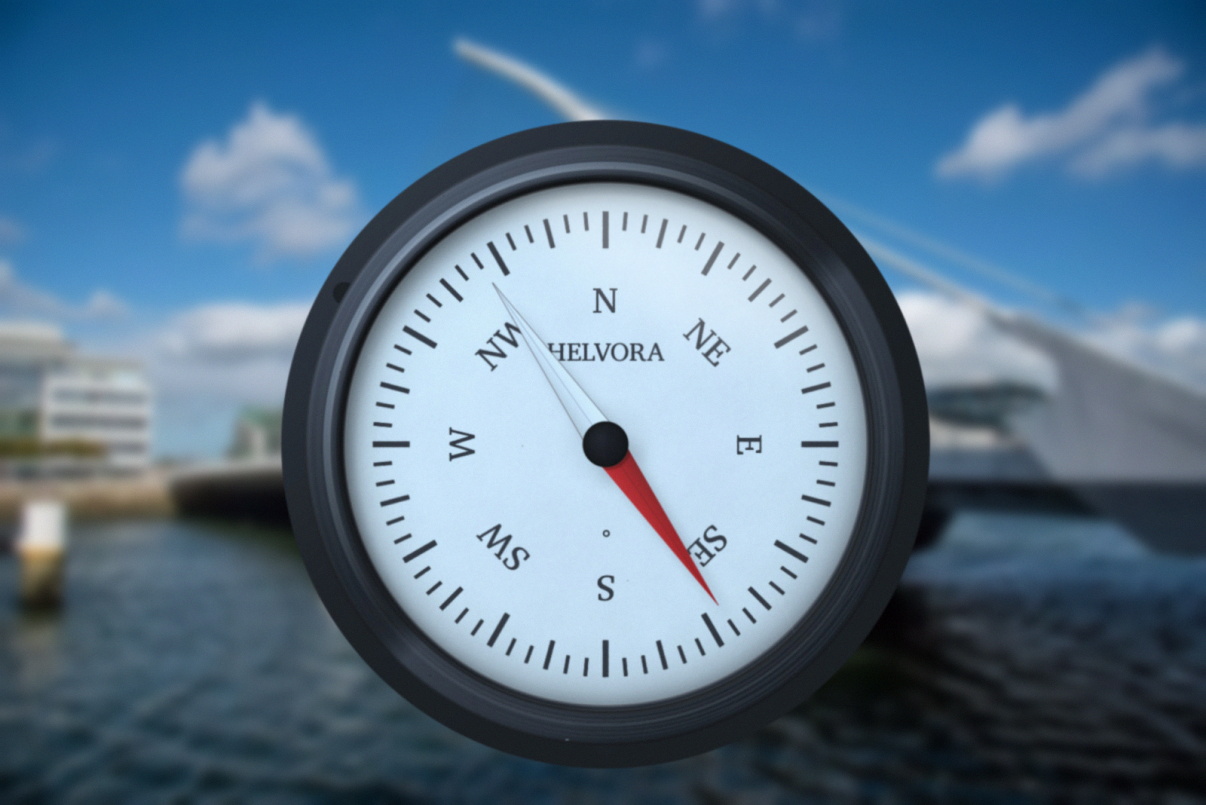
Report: 145 °
